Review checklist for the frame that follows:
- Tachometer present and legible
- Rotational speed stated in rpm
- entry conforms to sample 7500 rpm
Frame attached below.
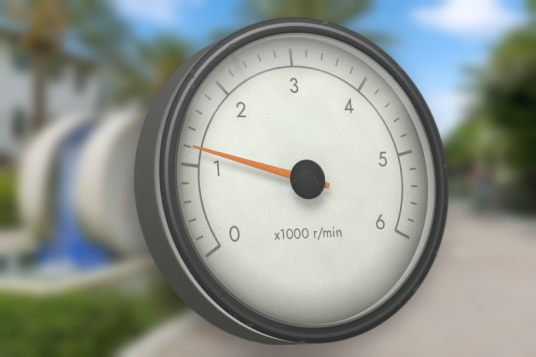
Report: 1200 rpm
